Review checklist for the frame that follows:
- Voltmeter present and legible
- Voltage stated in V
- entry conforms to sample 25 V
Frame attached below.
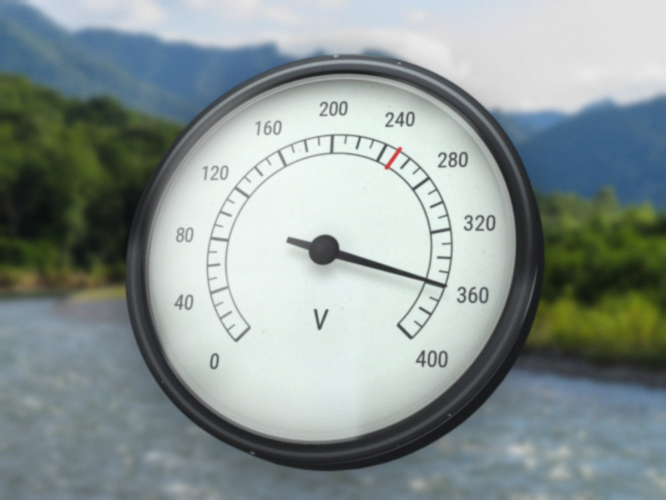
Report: 360 V
